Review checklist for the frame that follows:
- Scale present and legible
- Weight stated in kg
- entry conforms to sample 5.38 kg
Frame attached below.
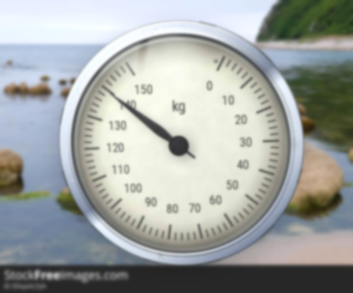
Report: 140 kg
